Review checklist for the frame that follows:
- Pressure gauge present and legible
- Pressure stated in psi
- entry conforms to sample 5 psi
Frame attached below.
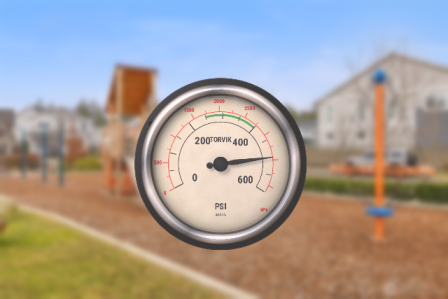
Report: 500 psi
